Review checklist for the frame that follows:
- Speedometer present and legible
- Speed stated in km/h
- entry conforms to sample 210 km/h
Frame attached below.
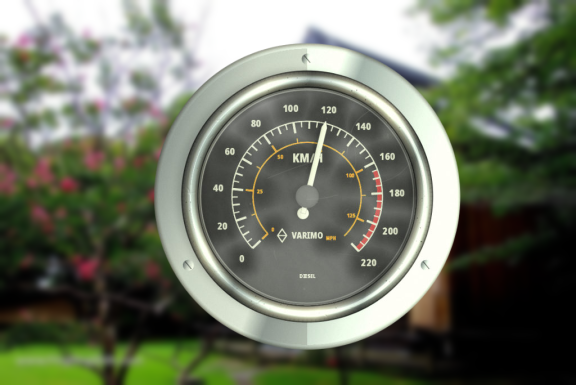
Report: 120 km/h
